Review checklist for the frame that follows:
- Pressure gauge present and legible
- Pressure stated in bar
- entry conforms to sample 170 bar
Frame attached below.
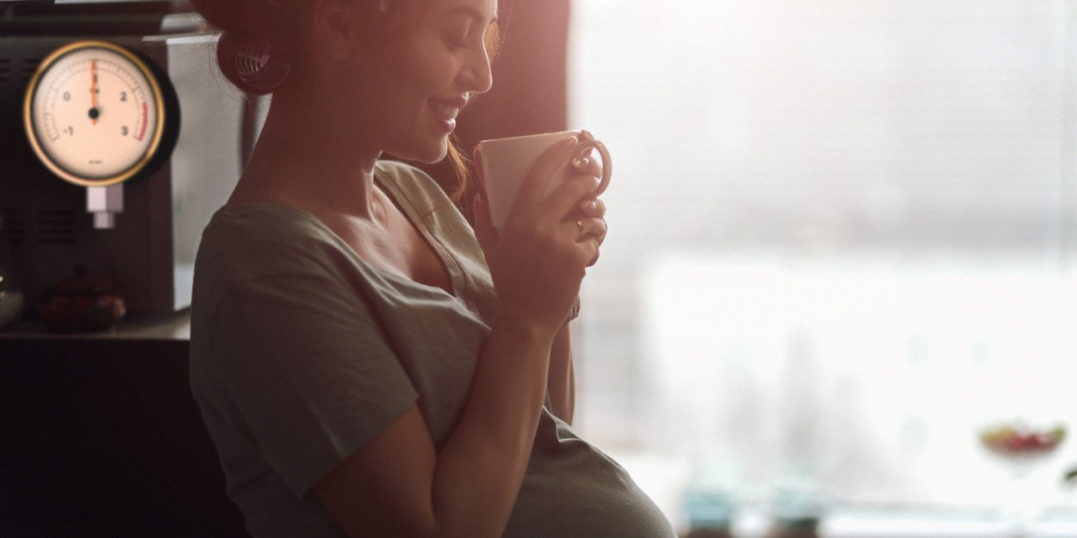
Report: 1 bar
